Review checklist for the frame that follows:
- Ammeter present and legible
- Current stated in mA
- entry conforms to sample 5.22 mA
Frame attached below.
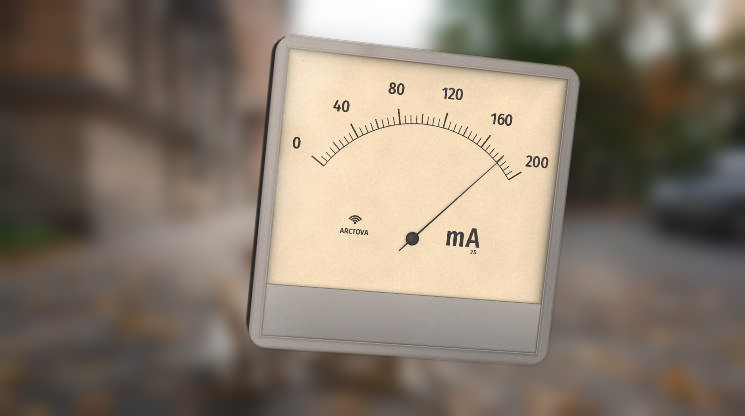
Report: 180 mA
